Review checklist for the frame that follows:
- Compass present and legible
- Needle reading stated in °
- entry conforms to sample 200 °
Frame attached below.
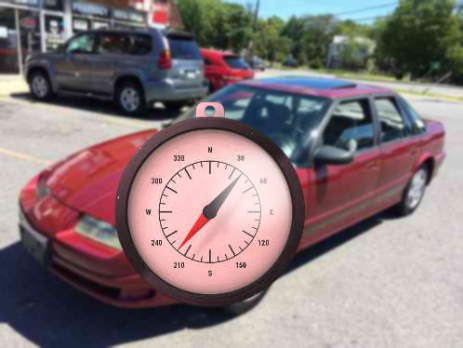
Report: 220 °
